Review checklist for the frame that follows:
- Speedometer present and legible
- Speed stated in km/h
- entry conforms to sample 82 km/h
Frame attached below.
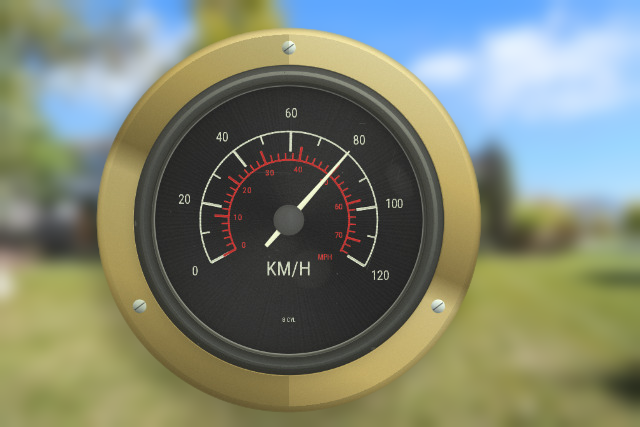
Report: 80 km/h
